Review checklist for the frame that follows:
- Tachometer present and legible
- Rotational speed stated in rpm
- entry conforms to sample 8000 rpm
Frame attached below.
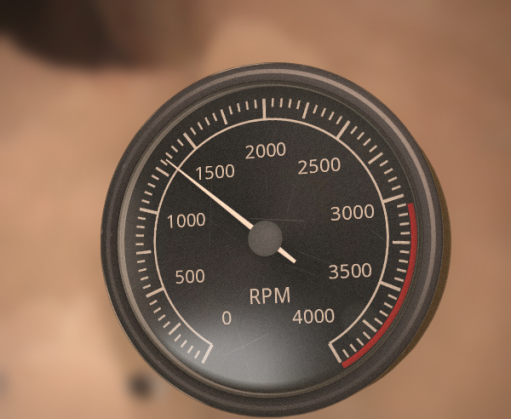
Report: 1325 rpm
